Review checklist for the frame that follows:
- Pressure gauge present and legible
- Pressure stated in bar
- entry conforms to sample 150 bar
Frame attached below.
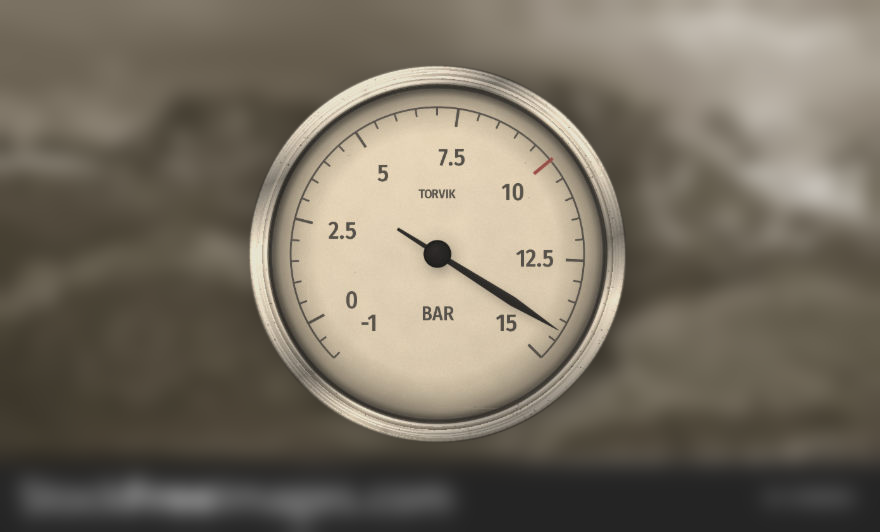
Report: 14.25 bar
